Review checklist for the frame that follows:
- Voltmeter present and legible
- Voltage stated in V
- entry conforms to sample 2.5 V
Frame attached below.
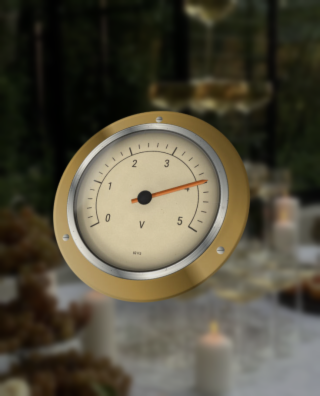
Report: 4 V
